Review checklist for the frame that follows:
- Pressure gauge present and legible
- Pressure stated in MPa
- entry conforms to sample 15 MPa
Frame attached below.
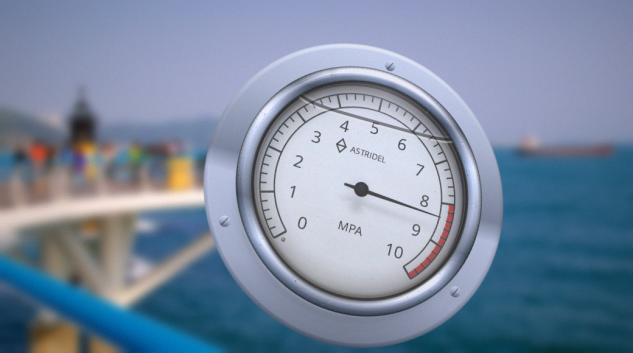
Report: 8.4 MPa
